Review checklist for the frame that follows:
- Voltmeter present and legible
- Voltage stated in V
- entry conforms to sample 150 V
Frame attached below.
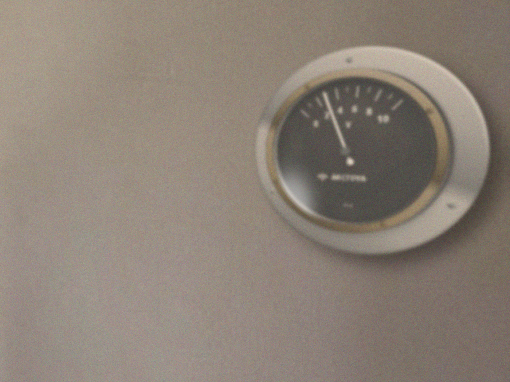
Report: 3 V
